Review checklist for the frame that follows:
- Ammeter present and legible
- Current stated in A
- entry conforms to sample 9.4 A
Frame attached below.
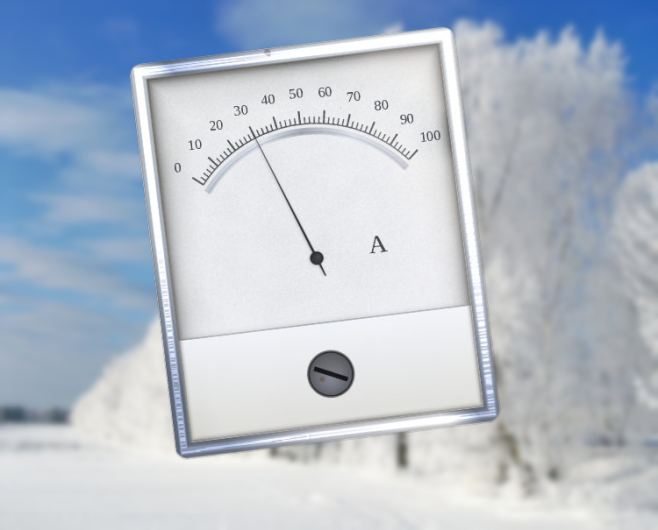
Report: 30 A
